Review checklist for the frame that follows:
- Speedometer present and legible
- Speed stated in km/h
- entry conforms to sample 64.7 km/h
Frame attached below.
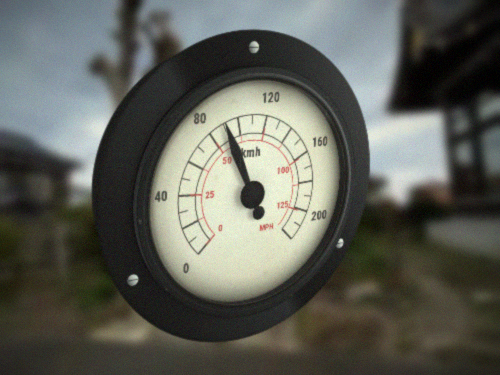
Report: 90 km/h
